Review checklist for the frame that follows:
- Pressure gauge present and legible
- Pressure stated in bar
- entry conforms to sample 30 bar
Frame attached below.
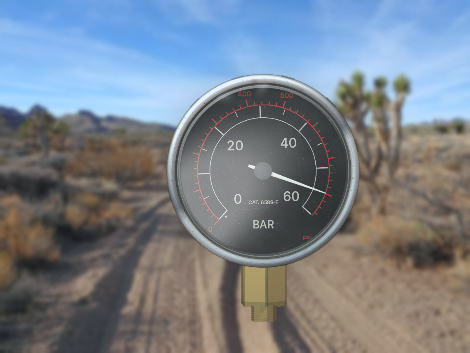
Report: 55 bar
